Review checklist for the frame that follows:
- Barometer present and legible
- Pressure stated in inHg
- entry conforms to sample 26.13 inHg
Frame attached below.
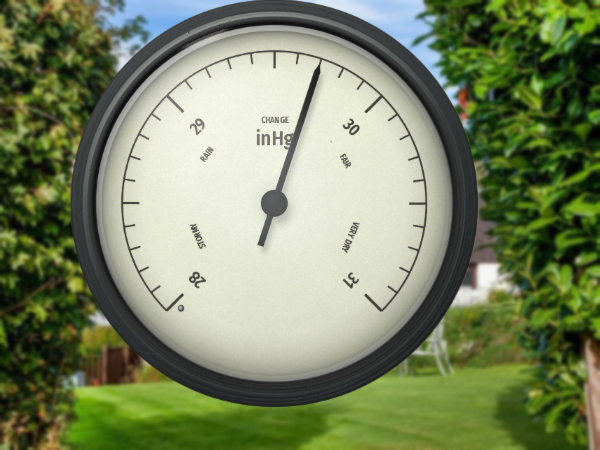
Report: 29.7 inHg
